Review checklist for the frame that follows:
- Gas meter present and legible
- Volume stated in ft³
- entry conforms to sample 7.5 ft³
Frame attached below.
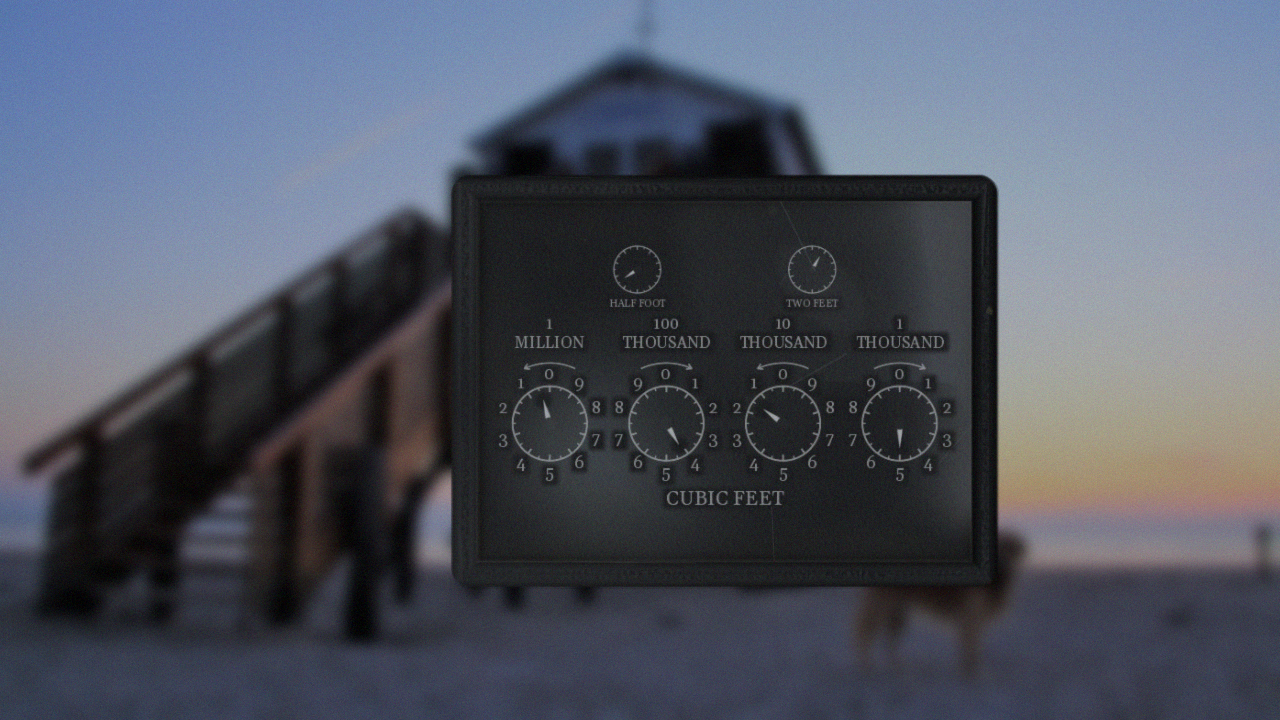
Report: 41500 ft³
